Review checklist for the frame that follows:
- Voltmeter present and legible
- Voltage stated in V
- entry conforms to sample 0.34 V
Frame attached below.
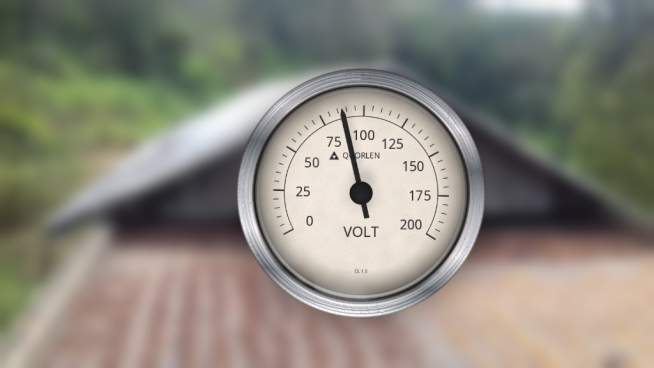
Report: 87.5 V
